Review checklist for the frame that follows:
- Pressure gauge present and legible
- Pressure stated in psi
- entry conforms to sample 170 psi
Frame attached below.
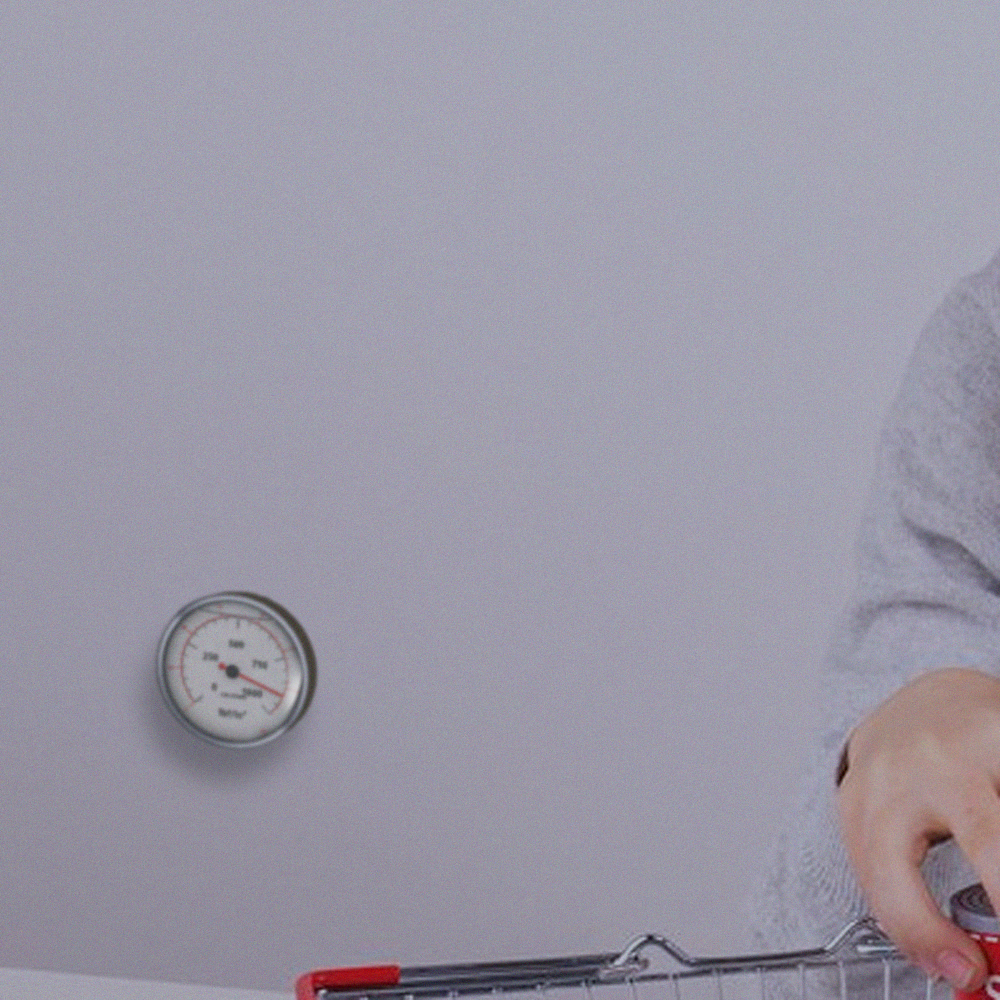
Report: 900 psi
